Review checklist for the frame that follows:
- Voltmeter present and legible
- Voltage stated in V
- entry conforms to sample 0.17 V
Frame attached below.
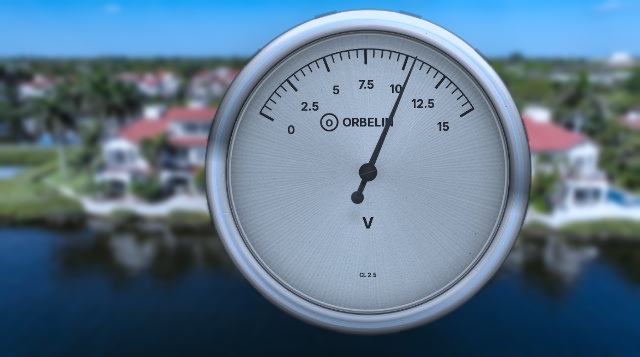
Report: 10.5 V
